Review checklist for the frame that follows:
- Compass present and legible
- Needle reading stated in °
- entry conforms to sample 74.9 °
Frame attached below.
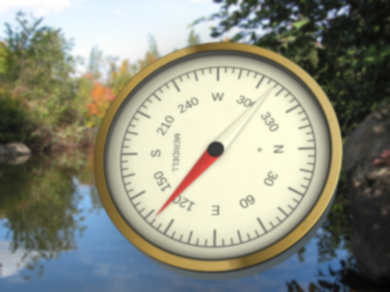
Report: 130 °
